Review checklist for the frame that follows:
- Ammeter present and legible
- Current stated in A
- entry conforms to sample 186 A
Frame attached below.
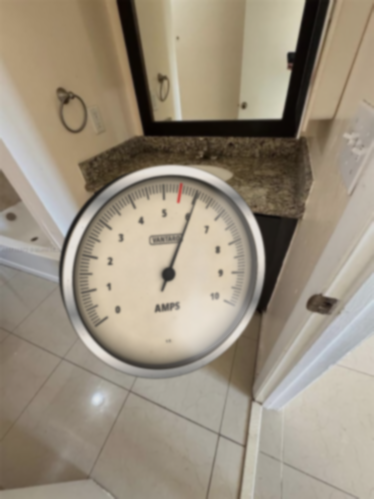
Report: 6 A
